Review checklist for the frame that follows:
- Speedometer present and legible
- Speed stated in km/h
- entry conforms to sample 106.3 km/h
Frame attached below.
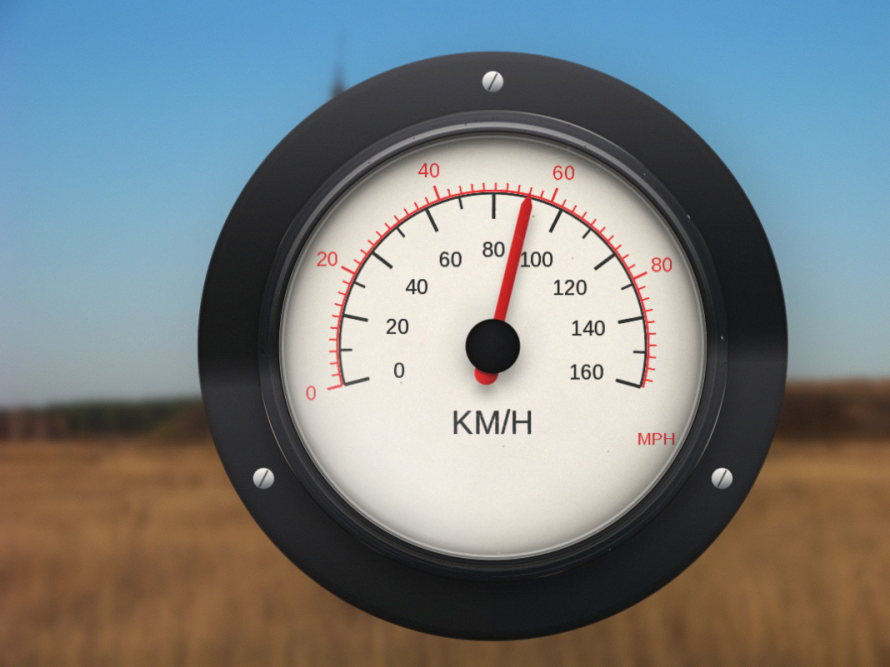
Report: 90 km/h
